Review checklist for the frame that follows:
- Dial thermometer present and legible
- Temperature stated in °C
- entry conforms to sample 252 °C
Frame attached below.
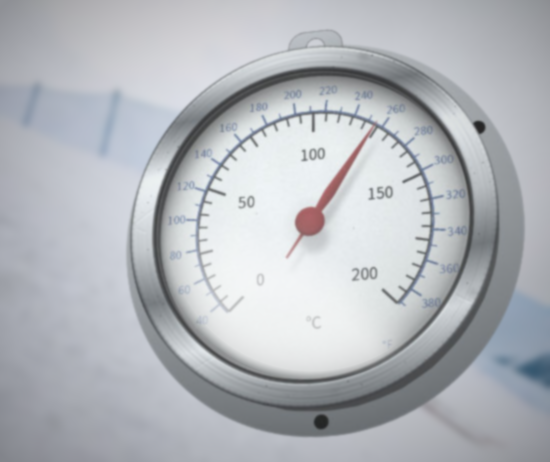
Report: 125 °C
